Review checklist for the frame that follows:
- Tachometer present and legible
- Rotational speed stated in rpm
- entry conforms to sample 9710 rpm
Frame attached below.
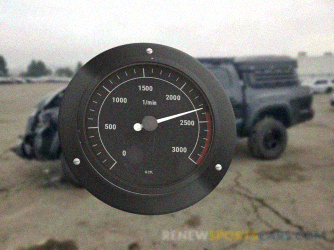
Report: 2350 rpm
